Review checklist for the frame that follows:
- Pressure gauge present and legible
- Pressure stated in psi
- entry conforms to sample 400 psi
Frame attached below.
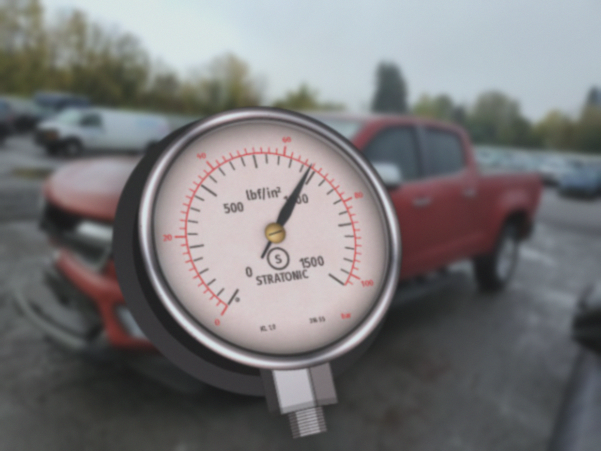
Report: 975 psi
